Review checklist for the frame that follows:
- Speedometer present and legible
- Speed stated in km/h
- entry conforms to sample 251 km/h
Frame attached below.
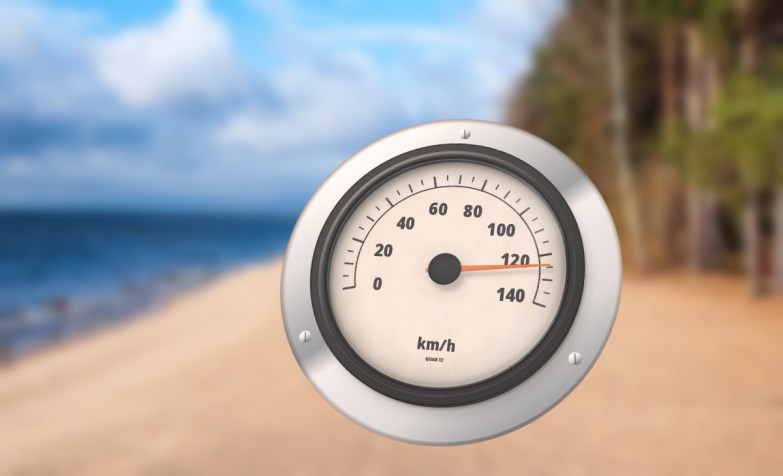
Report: 125 km/h
